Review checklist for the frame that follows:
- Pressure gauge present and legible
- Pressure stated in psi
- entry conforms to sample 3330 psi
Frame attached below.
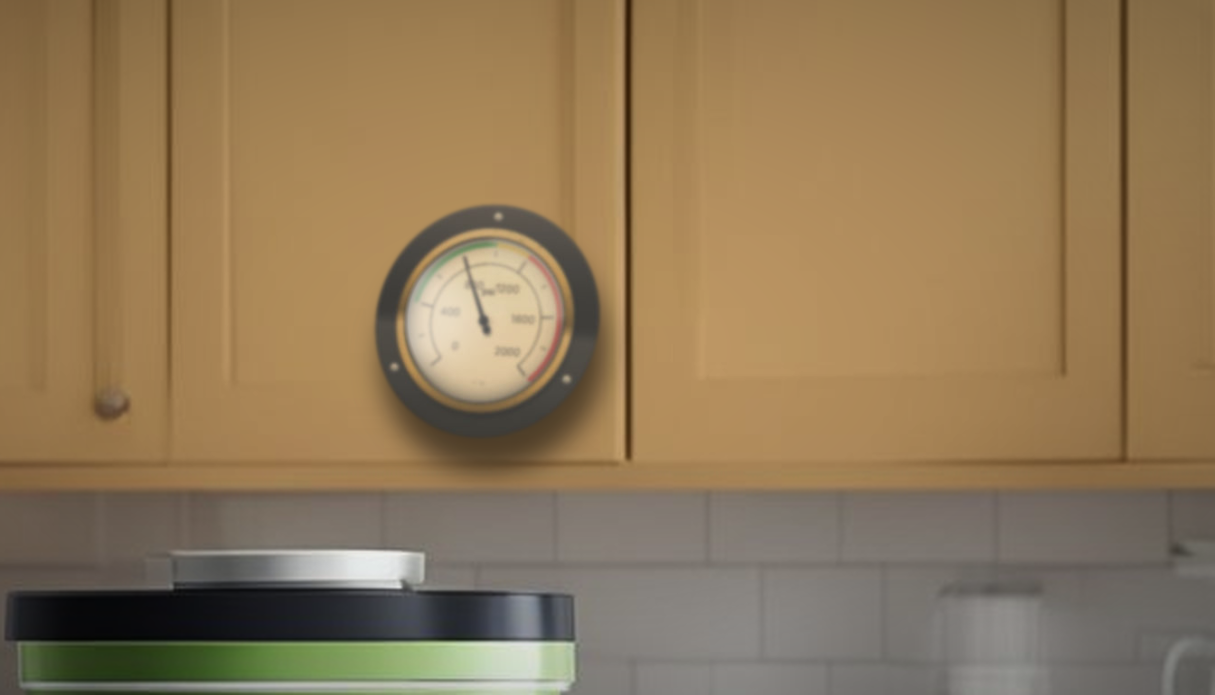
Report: 800 psi
